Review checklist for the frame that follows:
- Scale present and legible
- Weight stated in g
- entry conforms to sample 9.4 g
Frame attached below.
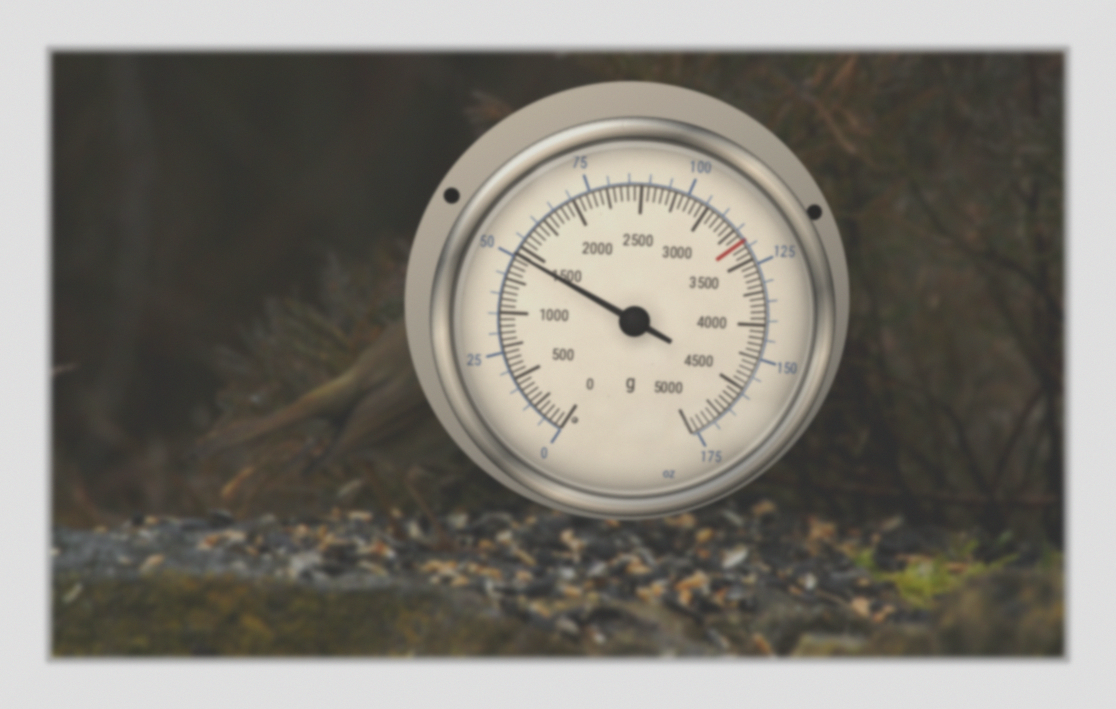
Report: 1450 g
